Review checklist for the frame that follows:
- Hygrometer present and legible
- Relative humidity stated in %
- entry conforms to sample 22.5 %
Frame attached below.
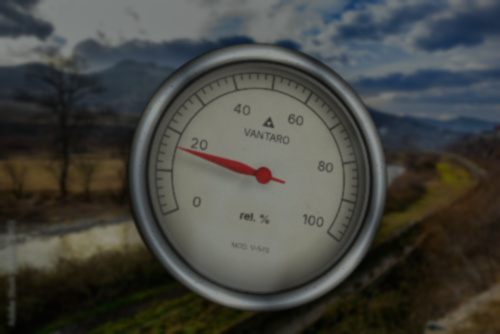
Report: 16 %
